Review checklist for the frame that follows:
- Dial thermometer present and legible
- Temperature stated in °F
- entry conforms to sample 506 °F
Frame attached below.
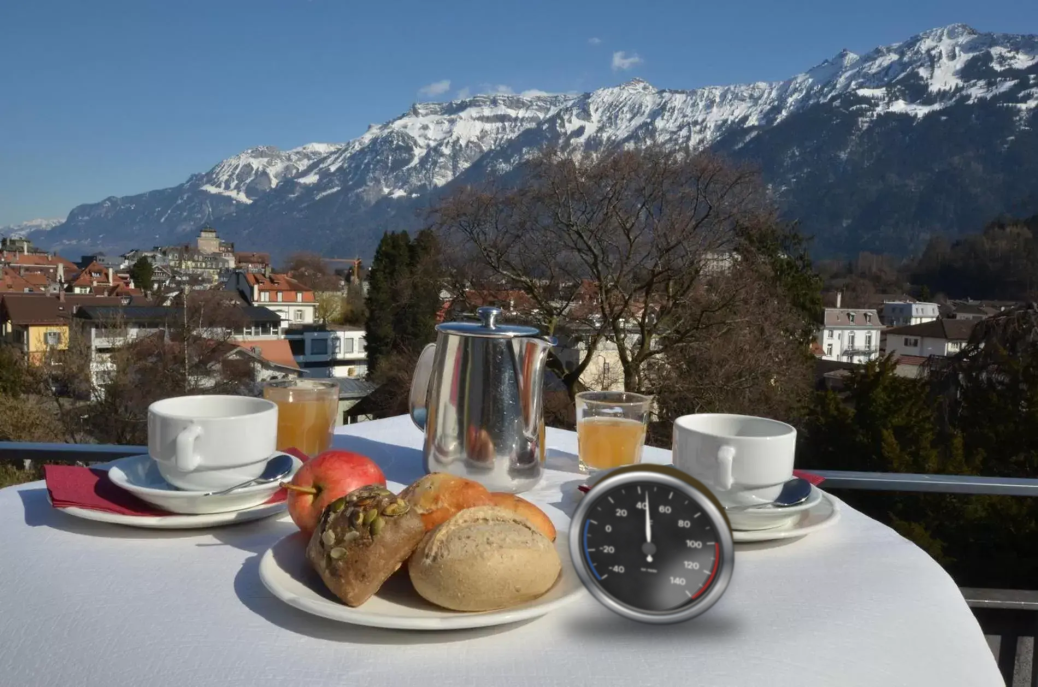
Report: 45 °F
